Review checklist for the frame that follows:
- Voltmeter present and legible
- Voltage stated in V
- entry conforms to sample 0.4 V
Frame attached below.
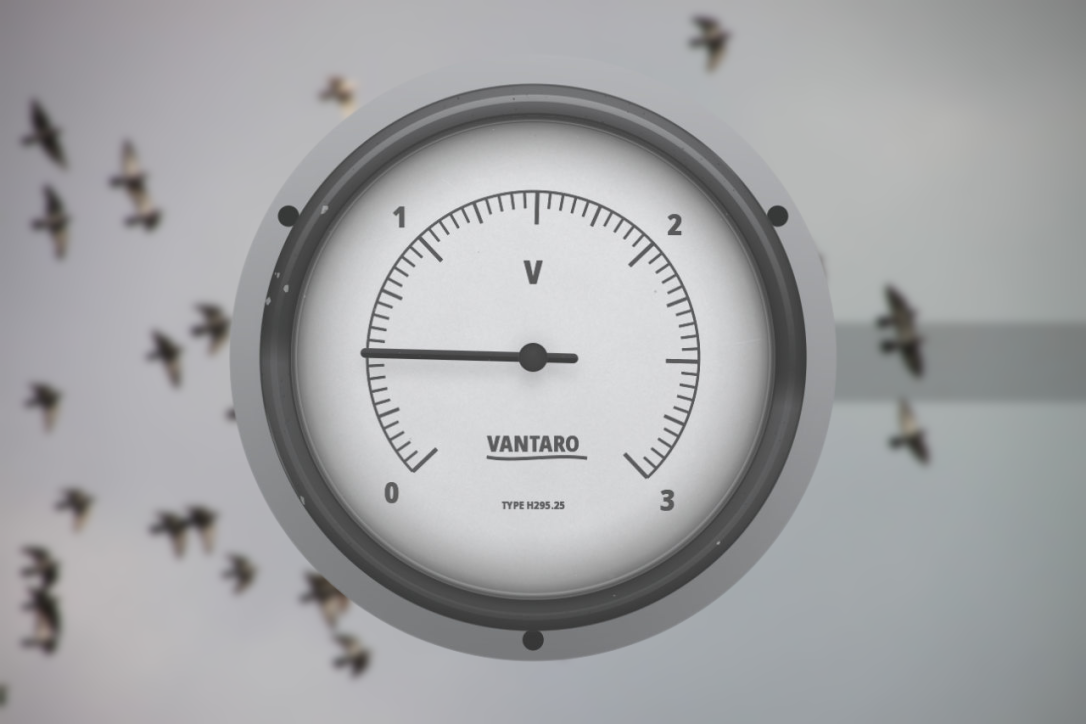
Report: 0.5 V
